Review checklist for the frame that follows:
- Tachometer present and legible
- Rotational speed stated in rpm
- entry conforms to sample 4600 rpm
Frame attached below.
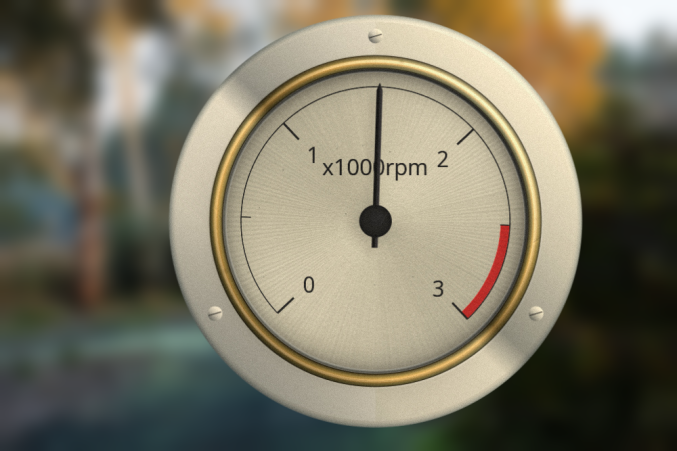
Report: 1500 rpm
